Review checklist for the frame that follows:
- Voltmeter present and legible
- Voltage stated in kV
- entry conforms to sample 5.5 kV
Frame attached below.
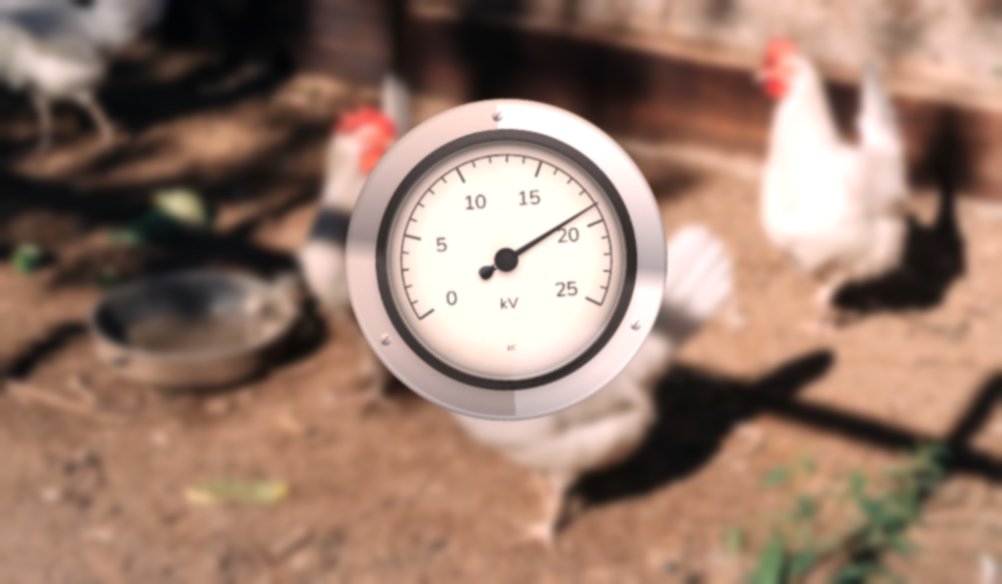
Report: 19 kV
